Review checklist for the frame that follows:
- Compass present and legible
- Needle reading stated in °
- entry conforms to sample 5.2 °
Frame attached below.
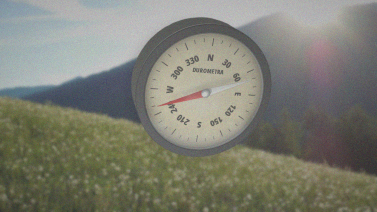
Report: 250 °
